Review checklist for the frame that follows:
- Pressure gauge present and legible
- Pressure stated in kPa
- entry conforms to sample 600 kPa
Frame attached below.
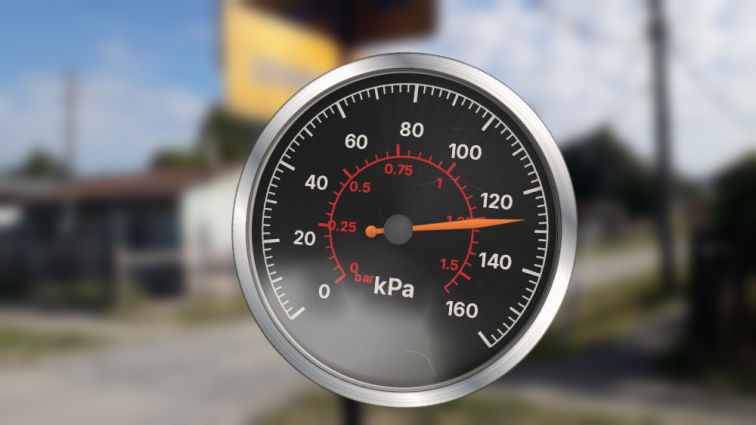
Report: 127 kPa
